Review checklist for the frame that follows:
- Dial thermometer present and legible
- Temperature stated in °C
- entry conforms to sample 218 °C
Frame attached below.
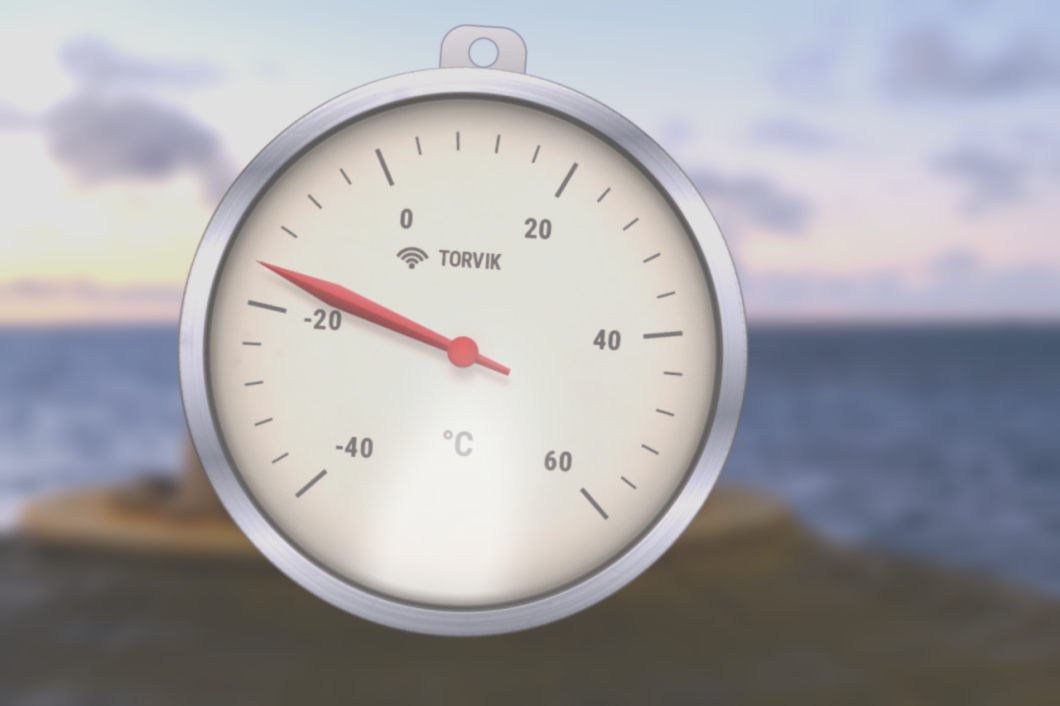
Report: -16 °C
